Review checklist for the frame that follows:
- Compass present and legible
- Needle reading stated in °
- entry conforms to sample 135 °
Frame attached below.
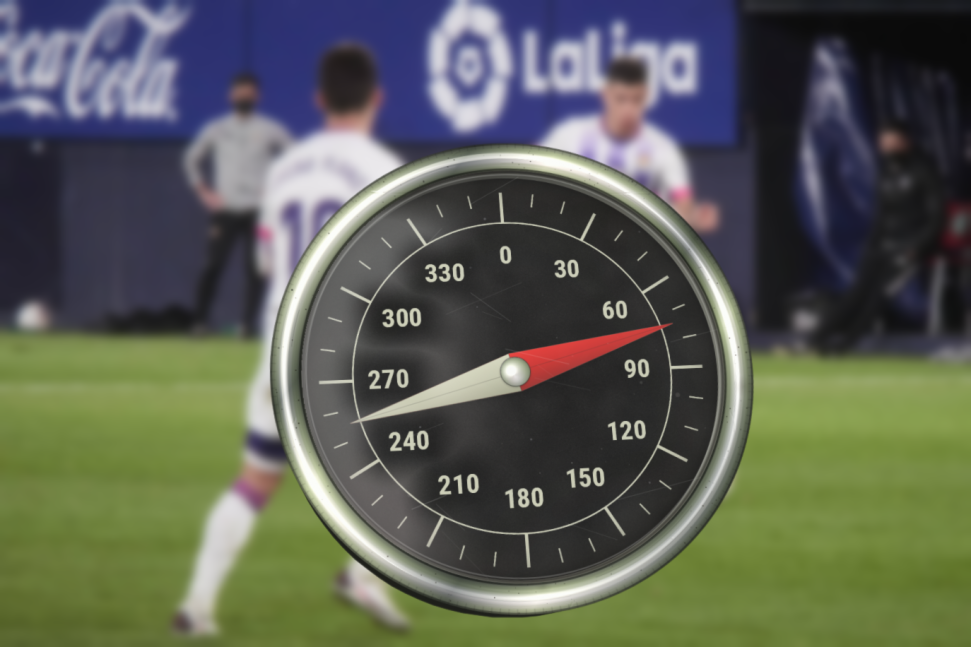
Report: 75 °
